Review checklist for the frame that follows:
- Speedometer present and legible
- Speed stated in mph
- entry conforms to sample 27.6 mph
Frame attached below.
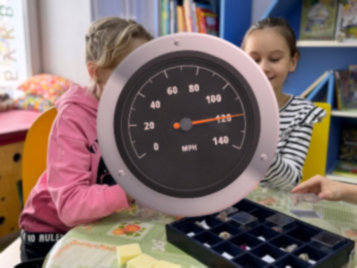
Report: 120 mph
